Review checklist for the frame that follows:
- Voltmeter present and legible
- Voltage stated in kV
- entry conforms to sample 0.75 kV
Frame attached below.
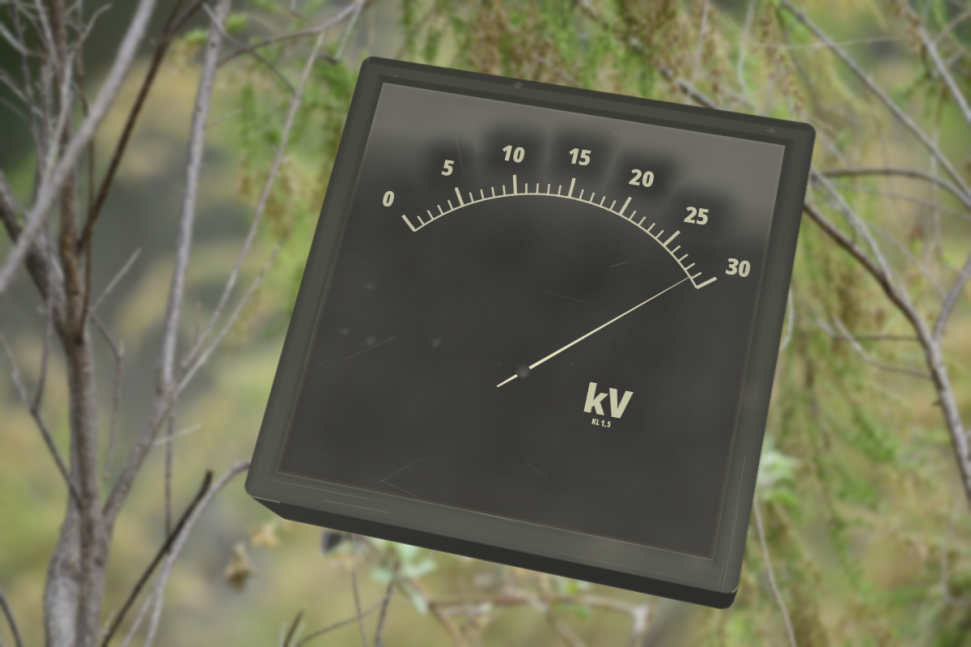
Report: 29 kV
